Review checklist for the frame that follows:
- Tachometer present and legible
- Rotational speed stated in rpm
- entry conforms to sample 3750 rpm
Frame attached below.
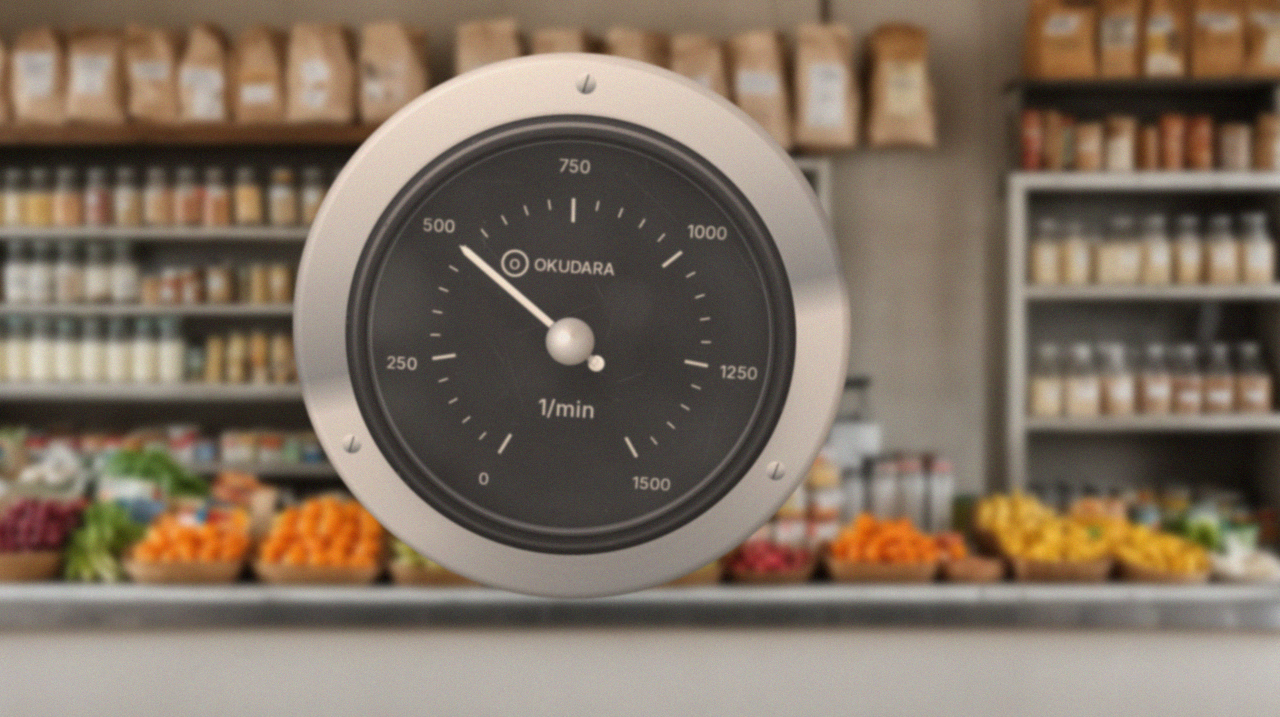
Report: 500 rpm
